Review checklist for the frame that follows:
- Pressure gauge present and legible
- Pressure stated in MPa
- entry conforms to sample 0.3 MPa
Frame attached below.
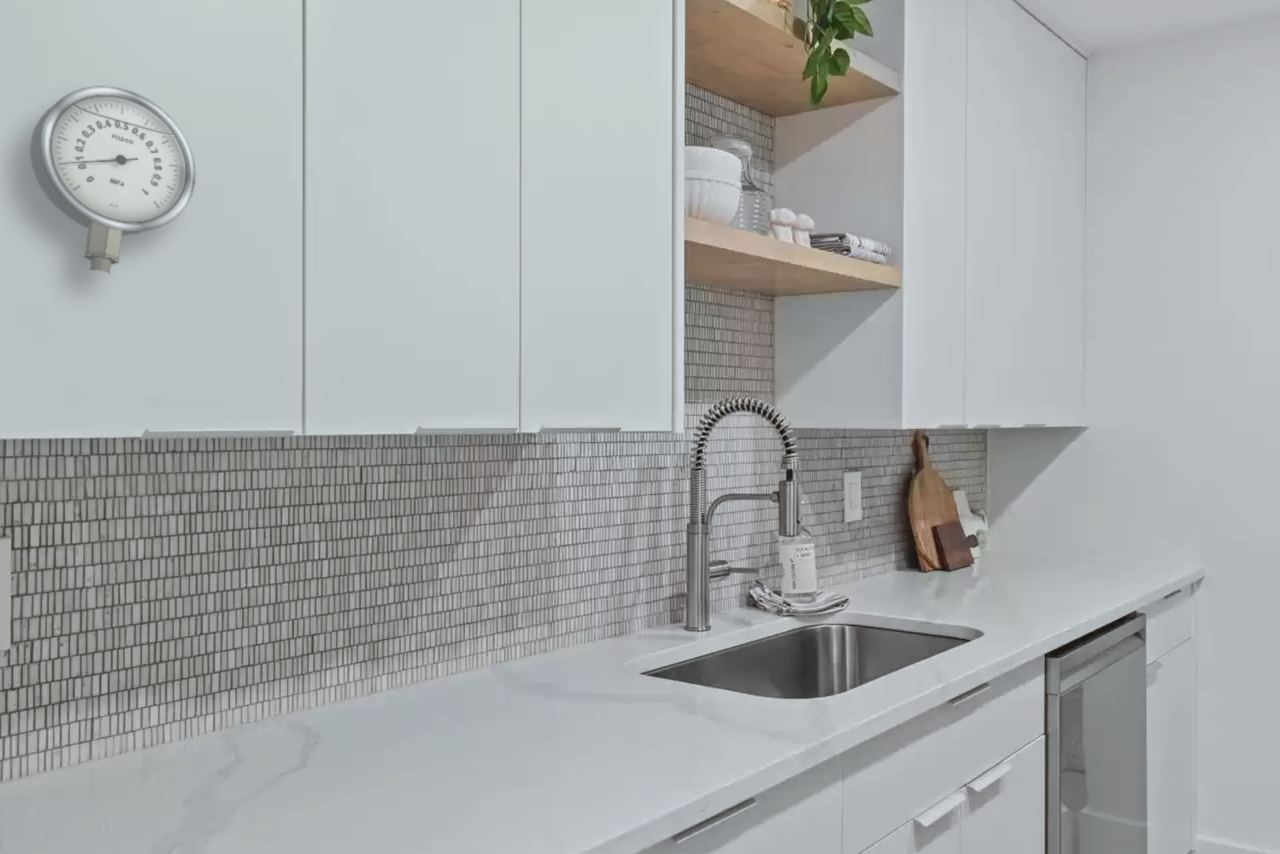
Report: 0.1 MPa
